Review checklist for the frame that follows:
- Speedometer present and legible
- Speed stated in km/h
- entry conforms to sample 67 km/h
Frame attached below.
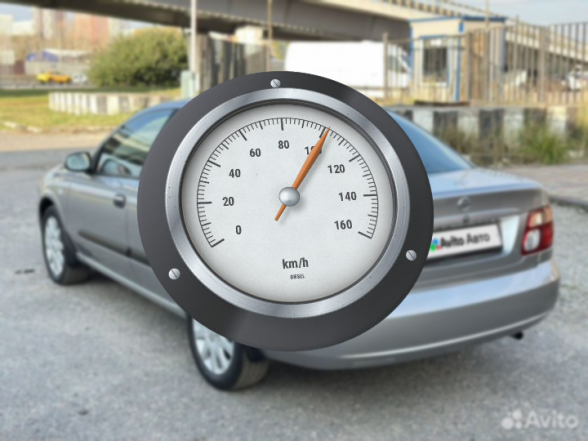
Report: 102 km/h
